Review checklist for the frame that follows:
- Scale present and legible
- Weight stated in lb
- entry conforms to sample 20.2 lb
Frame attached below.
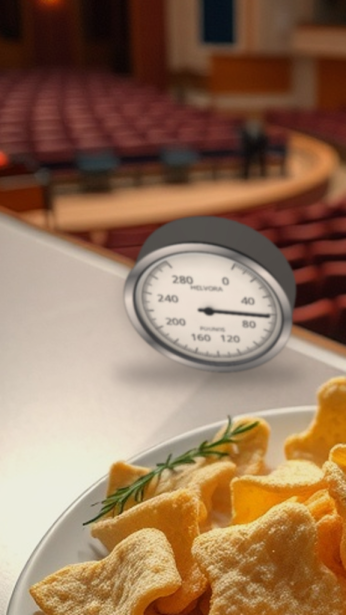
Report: 60 lb
